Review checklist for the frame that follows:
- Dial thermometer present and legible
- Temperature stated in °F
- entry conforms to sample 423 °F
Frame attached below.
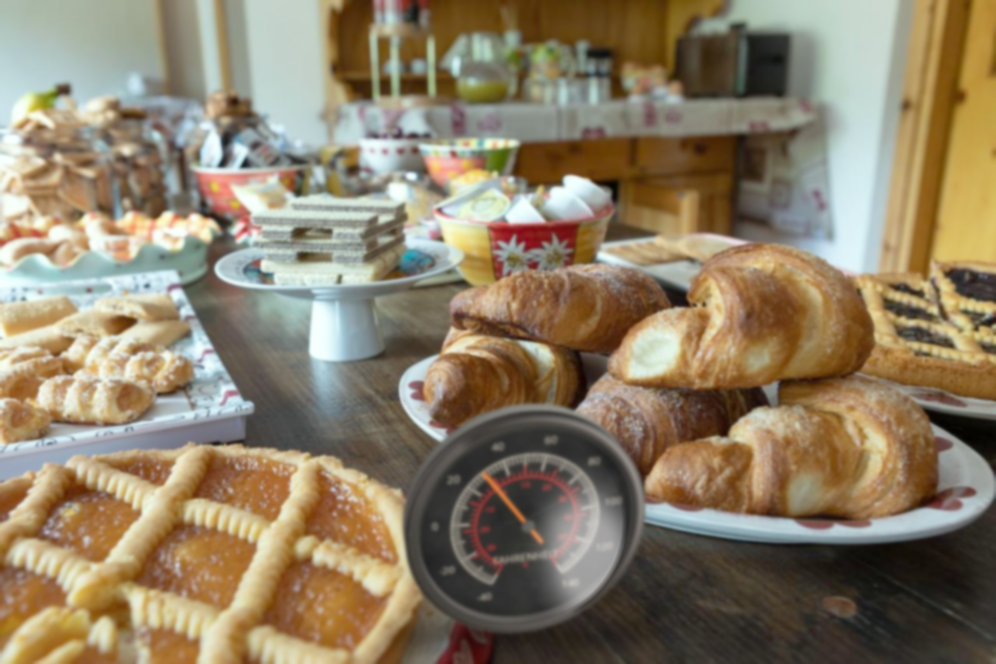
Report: 30 °F
